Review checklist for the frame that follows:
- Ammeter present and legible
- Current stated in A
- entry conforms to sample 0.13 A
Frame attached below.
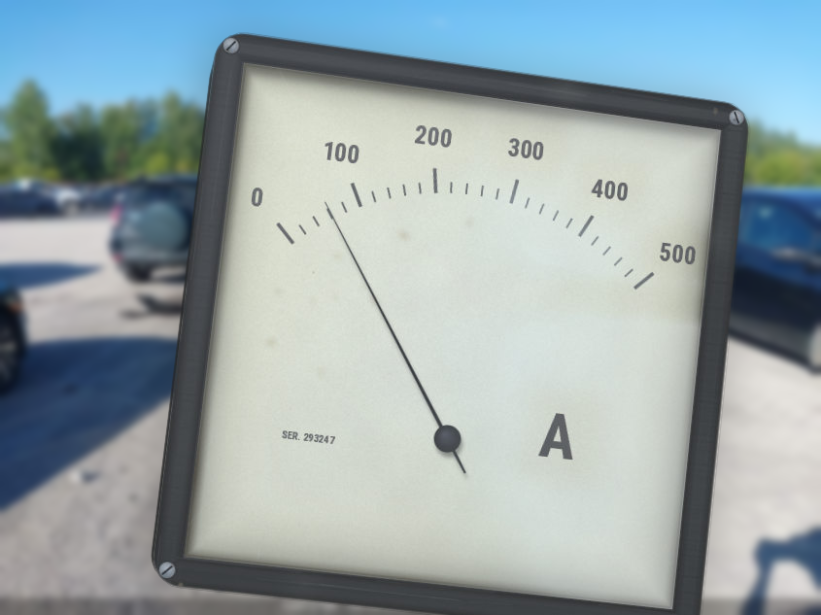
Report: 60 A
